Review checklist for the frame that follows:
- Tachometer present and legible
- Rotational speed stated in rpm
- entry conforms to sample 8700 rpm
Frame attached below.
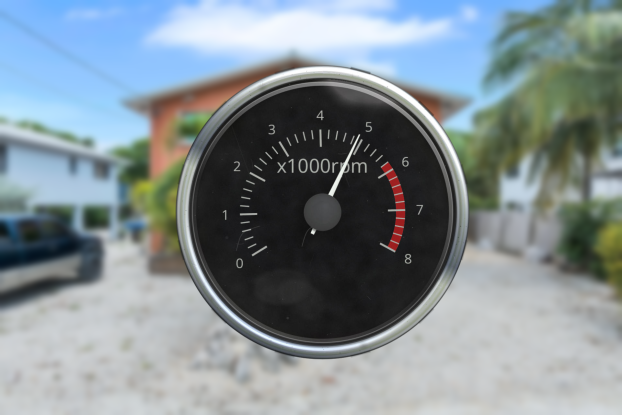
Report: 4900 rpm
